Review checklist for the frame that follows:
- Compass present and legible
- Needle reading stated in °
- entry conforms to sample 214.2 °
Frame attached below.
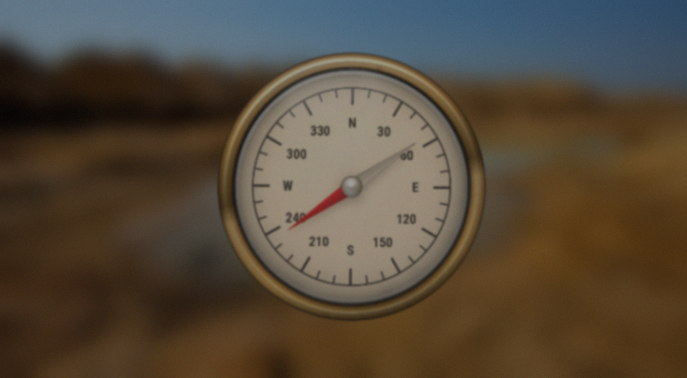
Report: 235 °
